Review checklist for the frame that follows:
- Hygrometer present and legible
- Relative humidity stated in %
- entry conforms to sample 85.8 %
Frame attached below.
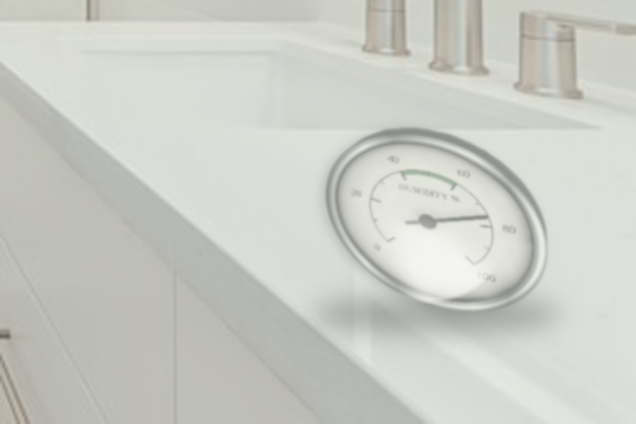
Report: 75 %
